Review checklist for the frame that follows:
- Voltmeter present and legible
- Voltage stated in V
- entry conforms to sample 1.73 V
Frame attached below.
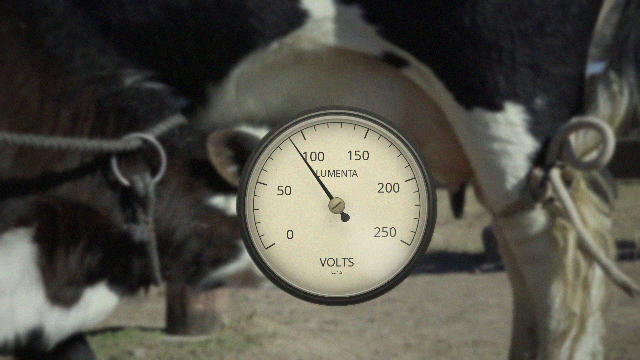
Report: 90 V
